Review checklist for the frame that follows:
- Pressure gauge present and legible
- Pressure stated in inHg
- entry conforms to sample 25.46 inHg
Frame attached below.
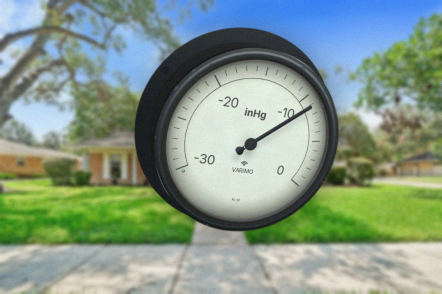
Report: -9 inHg
